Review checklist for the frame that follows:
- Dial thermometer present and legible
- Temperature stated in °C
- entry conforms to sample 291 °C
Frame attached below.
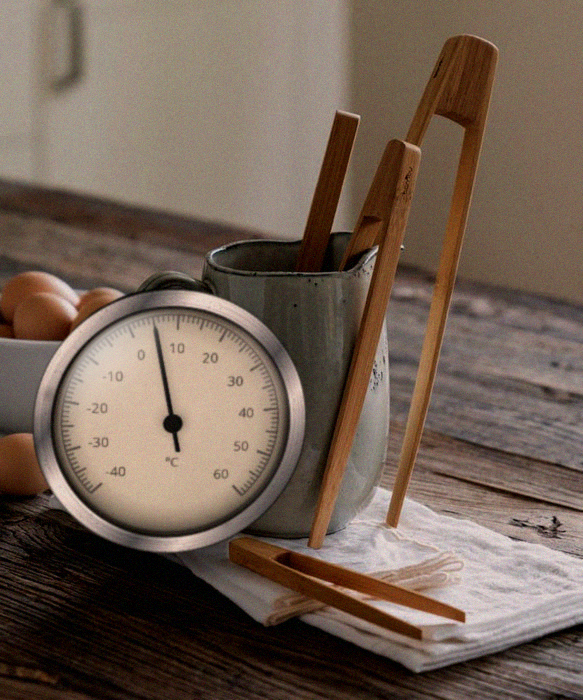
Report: 5 °C
